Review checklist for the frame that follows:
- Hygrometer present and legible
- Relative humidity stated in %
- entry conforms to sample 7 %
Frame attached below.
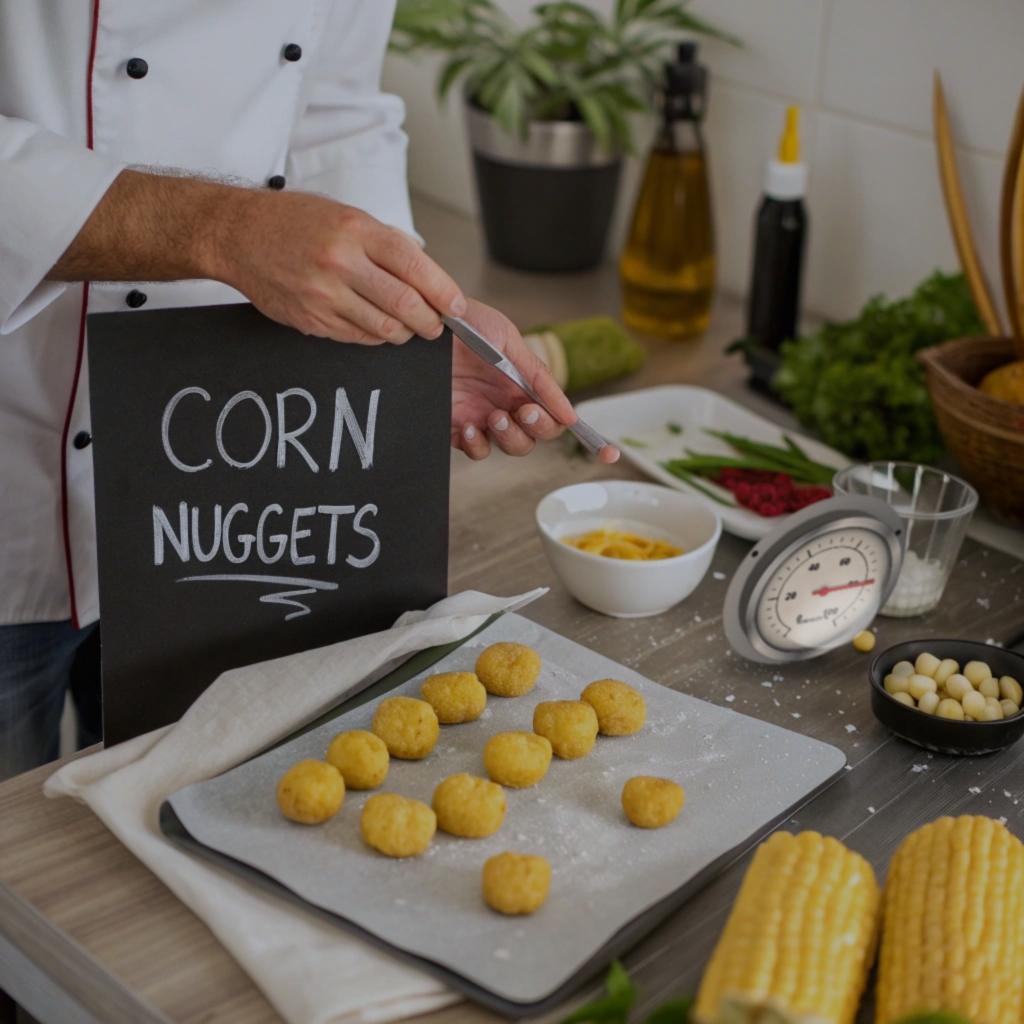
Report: 80 %
